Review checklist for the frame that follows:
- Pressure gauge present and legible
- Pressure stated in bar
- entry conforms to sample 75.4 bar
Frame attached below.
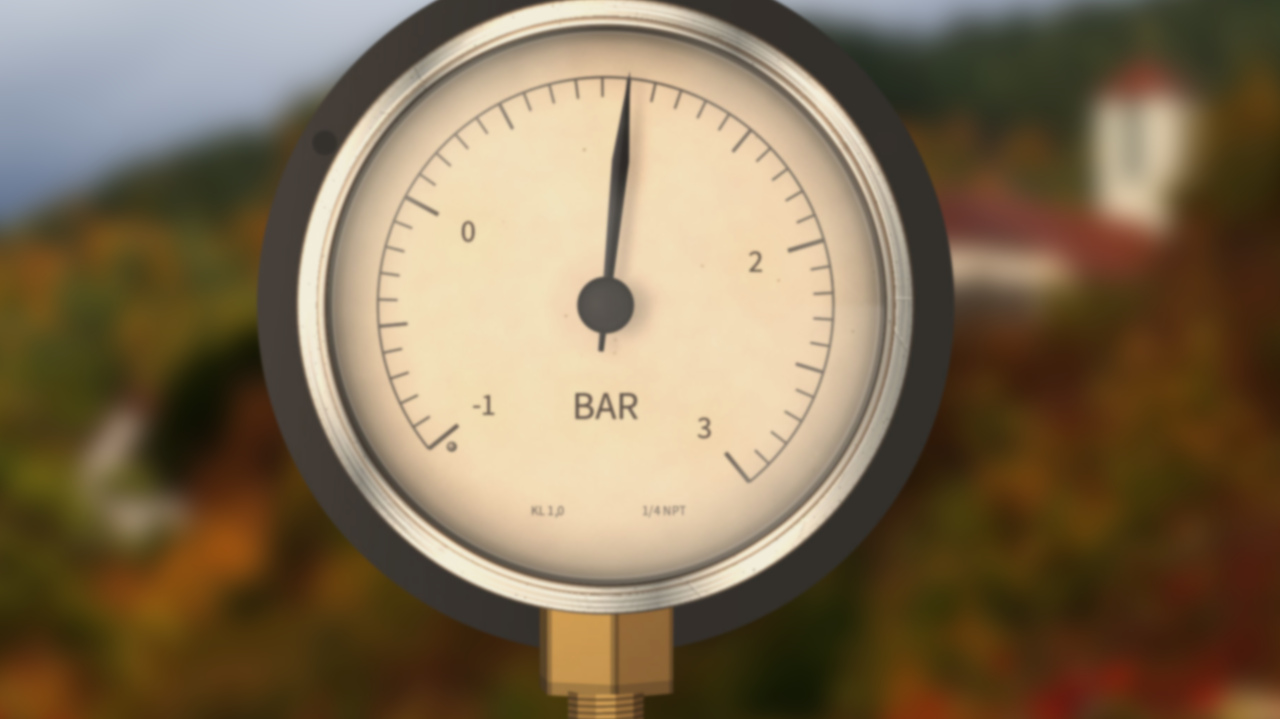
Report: 1 bar
